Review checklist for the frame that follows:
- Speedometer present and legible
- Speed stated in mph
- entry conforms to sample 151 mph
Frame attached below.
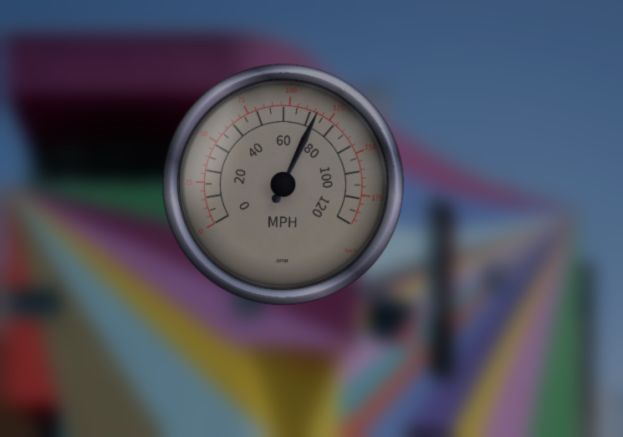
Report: 72.5 mph
